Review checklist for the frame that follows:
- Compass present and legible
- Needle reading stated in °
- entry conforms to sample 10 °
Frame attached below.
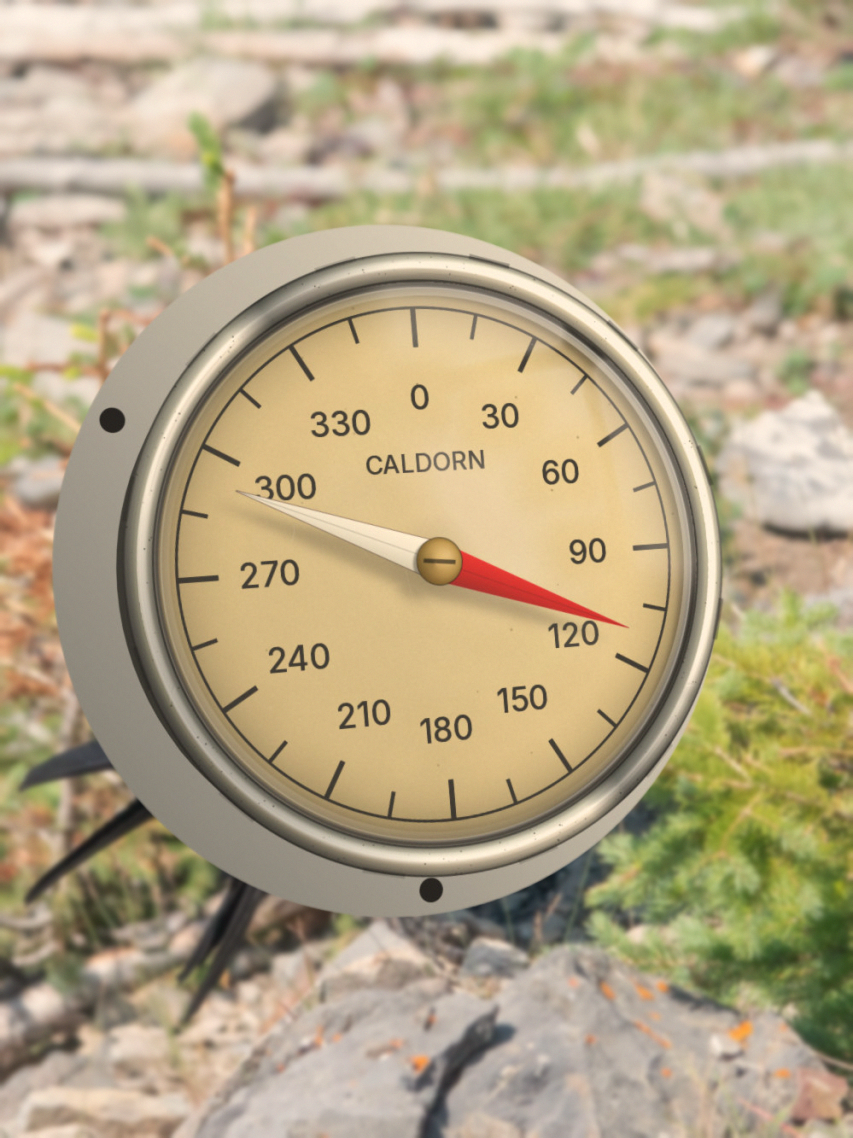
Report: 112.5 °
